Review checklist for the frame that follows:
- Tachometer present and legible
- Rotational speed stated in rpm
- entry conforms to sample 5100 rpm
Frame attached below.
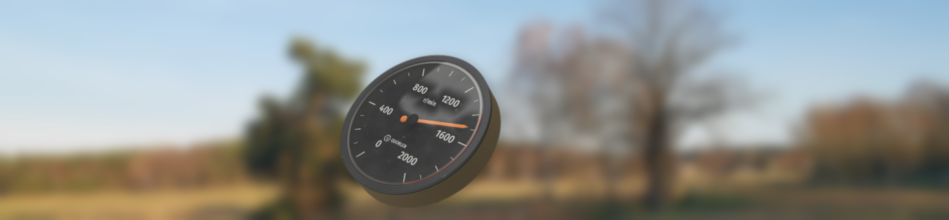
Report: 1500 rpm
